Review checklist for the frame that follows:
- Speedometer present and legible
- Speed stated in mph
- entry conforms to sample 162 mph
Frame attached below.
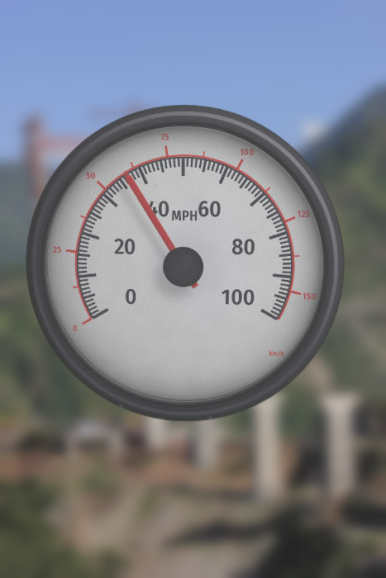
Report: 37 mph
